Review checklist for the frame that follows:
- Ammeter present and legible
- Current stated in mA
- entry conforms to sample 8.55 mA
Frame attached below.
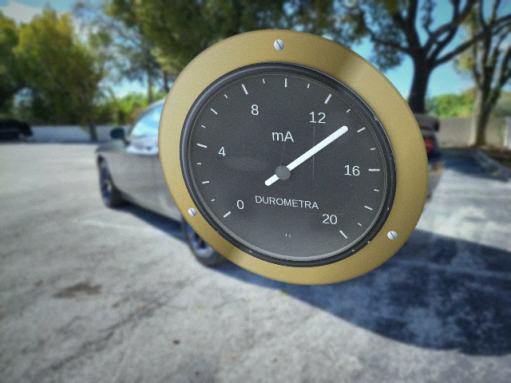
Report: 13.5 mA
